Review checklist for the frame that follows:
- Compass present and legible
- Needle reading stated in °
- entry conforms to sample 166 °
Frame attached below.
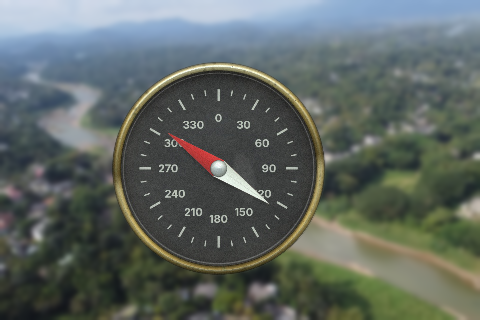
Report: 305 °
